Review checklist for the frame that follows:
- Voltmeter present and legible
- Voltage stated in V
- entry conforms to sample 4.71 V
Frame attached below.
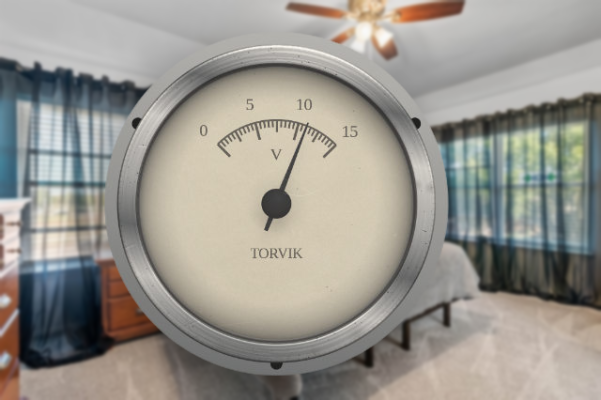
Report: 11 V
